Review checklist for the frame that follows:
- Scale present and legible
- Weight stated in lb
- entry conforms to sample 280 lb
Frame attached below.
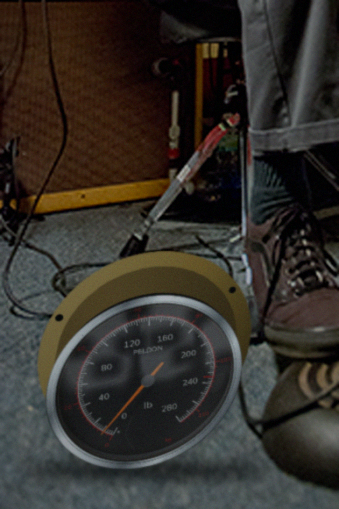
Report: 10 lb
